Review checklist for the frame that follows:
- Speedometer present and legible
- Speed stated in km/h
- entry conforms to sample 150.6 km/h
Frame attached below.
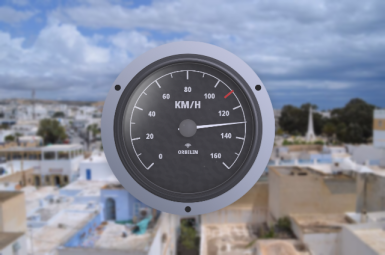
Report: 130 km/h
